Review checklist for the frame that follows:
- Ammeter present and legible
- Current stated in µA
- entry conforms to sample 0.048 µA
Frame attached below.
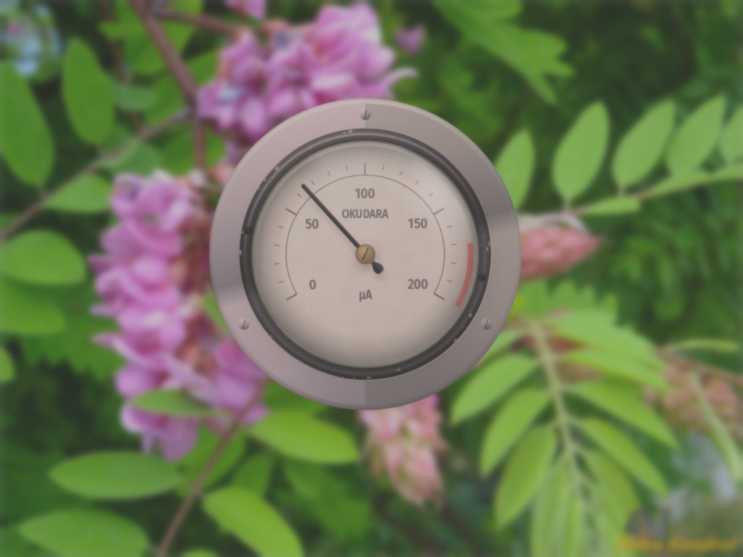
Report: 65 µA
